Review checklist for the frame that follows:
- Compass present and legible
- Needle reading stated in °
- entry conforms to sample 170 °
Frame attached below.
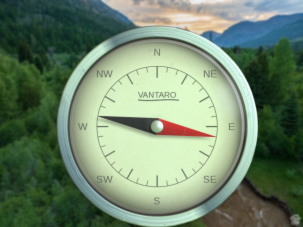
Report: 100 °
